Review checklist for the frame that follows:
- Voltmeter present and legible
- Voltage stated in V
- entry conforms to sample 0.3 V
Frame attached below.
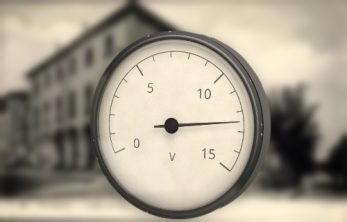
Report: 12.5 V
